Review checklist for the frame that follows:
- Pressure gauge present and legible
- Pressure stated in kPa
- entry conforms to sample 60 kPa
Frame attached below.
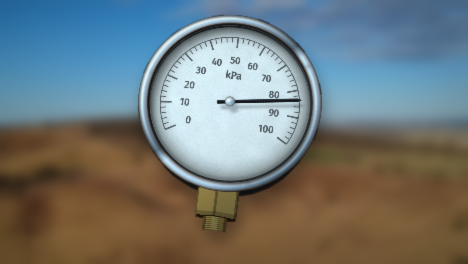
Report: 84 kPa
